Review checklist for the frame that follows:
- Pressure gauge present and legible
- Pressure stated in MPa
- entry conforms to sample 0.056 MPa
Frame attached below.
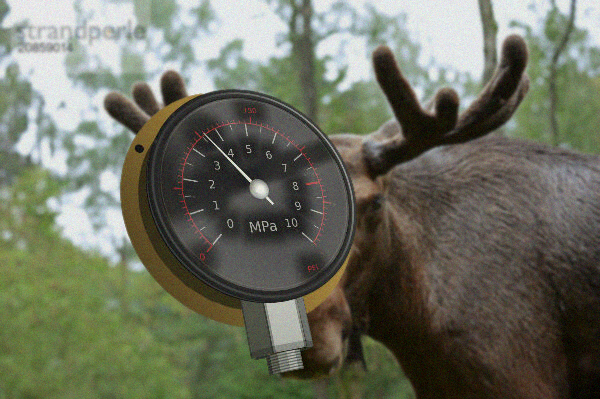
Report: 3.5 MPa
